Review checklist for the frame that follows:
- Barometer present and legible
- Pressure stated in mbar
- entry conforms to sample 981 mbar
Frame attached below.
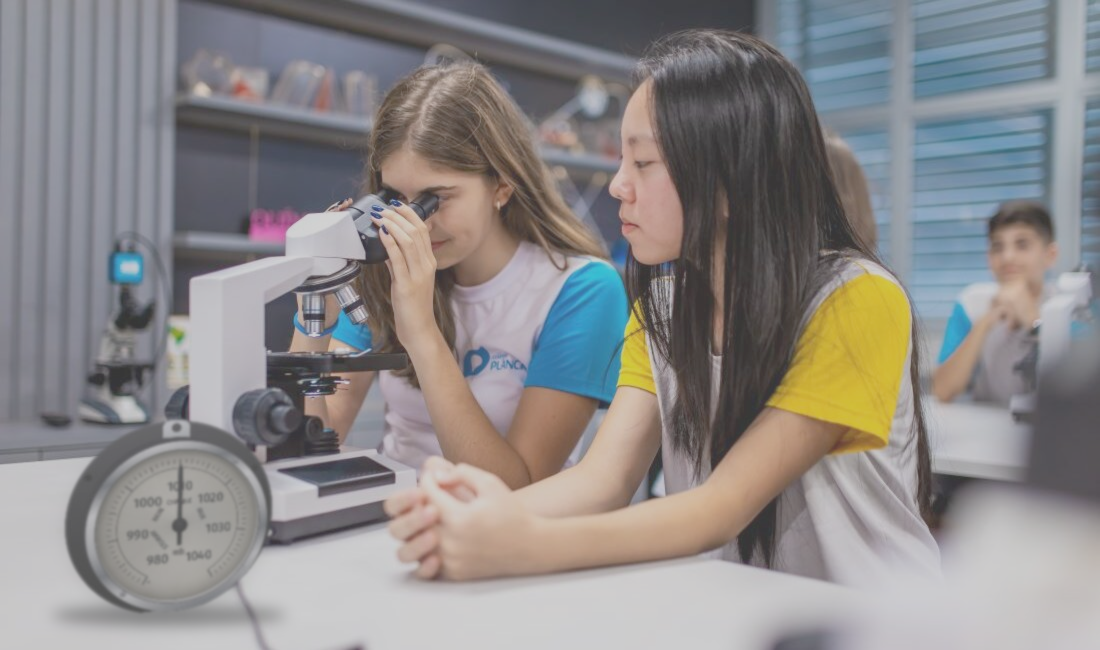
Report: 1010 mbar
